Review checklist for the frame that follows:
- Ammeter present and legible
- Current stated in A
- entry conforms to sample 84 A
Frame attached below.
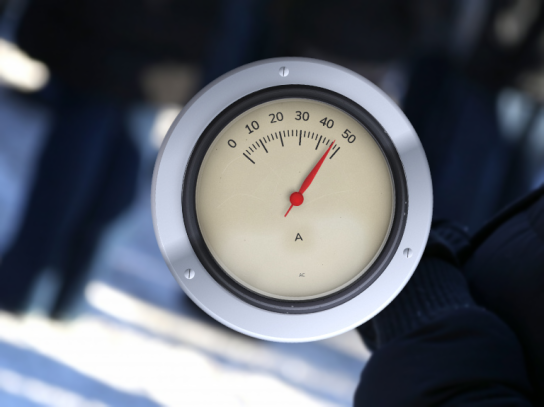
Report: 46 A
